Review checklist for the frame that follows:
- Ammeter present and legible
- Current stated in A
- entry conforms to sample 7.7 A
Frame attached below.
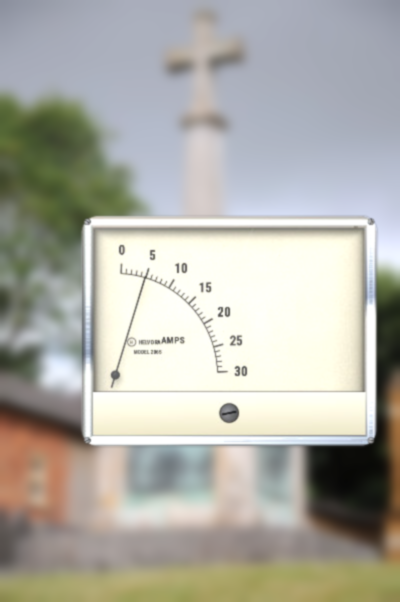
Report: 5 A
